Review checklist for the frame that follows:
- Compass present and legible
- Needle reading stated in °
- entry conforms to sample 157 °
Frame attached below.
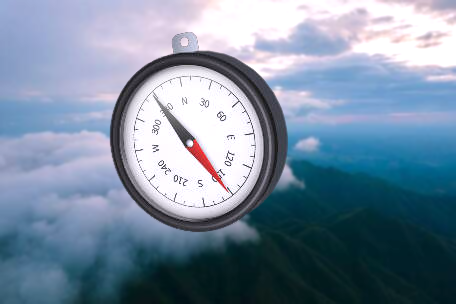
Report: 150 °
